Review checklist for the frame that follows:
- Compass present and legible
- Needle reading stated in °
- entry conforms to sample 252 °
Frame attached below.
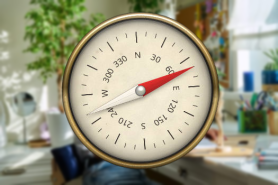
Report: 70 °
